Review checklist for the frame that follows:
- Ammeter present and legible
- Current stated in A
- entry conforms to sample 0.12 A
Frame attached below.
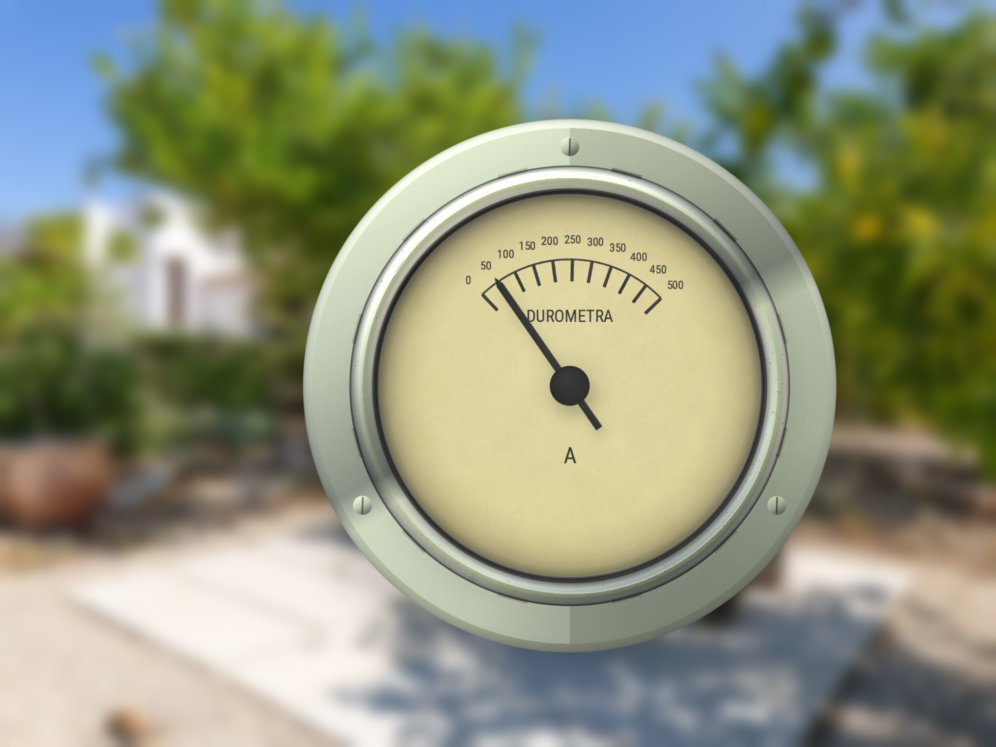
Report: 50 A
